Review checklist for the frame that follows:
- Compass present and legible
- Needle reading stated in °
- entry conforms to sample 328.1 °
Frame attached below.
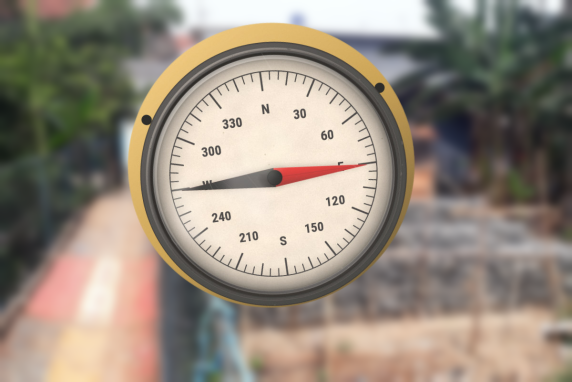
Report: 90 °
